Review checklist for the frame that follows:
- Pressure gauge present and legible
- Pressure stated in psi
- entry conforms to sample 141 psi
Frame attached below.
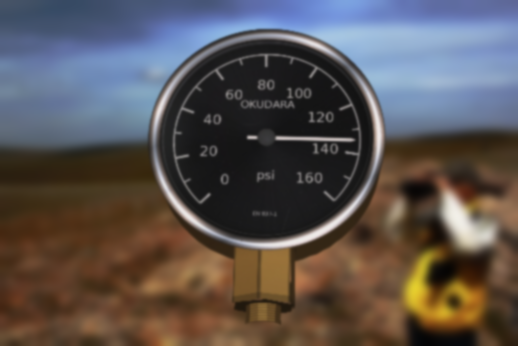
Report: 135 psi
